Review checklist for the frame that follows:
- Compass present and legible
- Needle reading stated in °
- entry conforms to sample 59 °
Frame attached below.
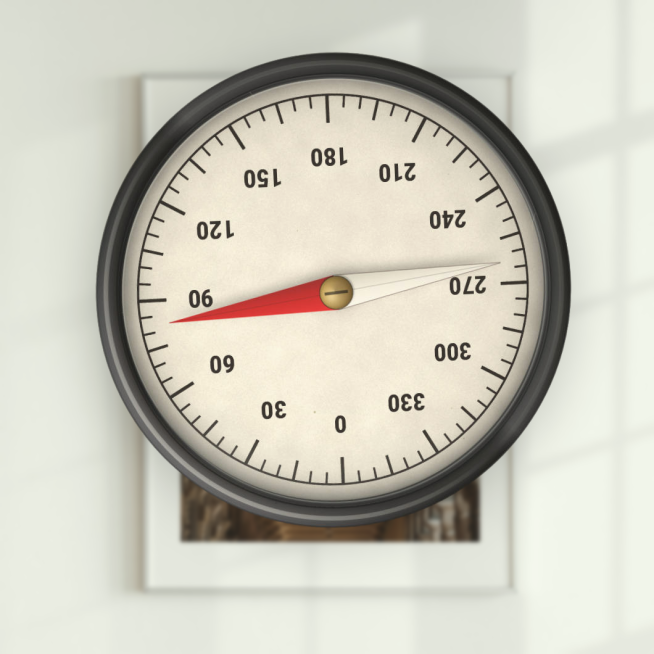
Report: 82.5 °
